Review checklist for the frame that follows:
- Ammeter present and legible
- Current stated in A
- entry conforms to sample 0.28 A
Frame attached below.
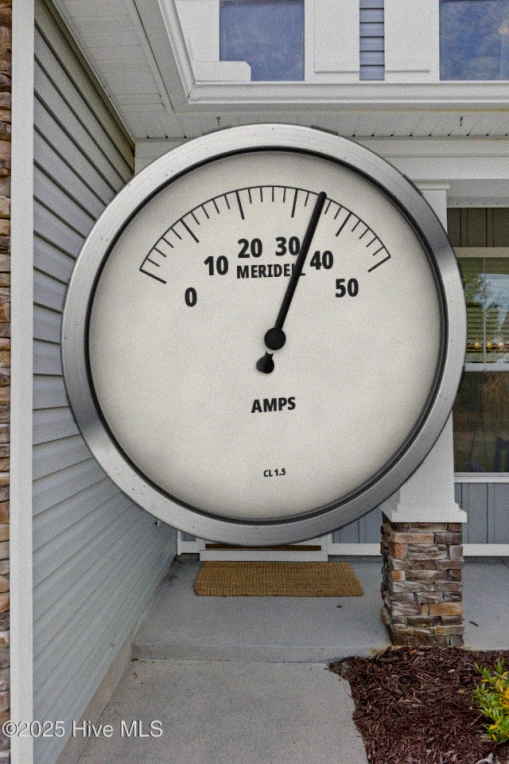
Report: 34 A
